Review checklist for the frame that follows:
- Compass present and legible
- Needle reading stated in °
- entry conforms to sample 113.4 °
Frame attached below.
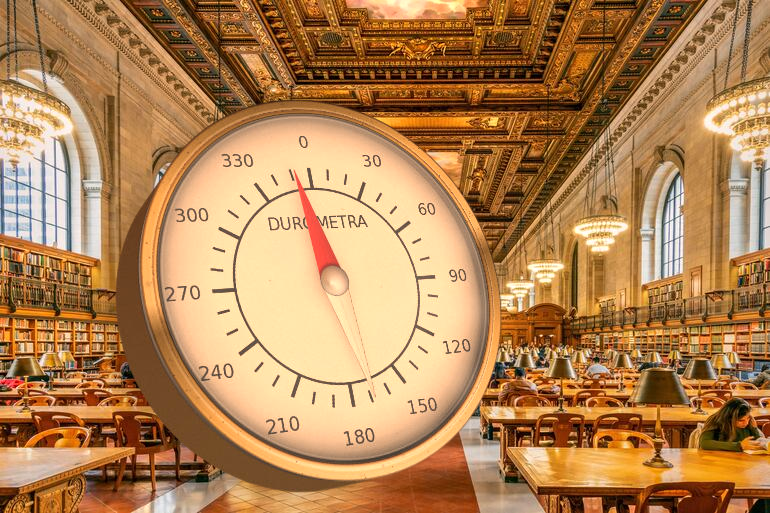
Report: 350 °
